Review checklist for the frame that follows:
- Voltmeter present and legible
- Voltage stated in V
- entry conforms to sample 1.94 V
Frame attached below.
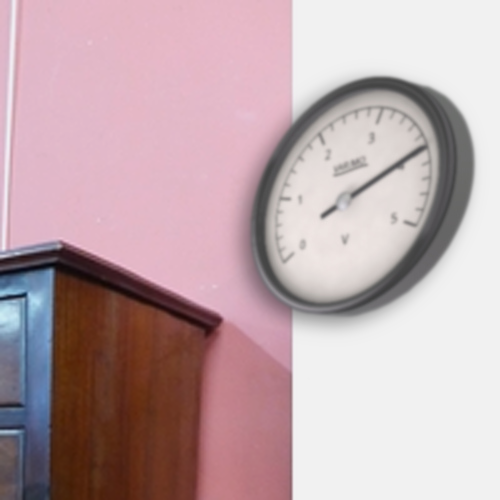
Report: 4 V
